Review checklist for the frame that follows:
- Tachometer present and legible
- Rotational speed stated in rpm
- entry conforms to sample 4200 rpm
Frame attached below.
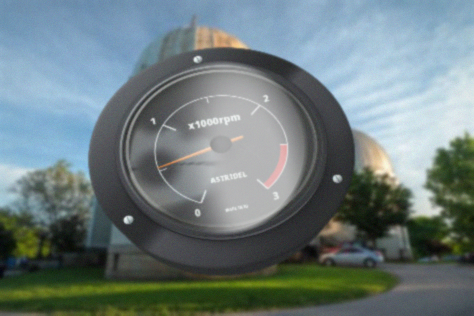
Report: 500 rpm
